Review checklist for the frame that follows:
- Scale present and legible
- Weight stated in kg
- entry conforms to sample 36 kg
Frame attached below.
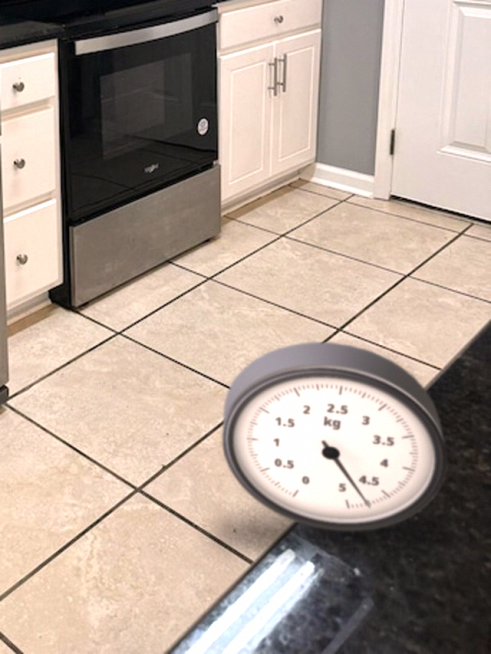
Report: 4.75 kg
